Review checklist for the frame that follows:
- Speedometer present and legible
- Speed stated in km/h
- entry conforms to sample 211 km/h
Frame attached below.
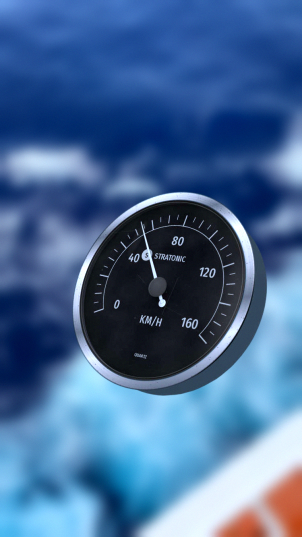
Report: 55 km/h
